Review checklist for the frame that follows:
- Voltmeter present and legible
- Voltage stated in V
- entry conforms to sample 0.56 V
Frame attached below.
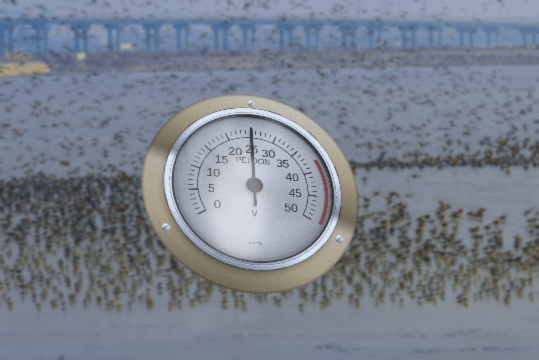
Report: 25 V
